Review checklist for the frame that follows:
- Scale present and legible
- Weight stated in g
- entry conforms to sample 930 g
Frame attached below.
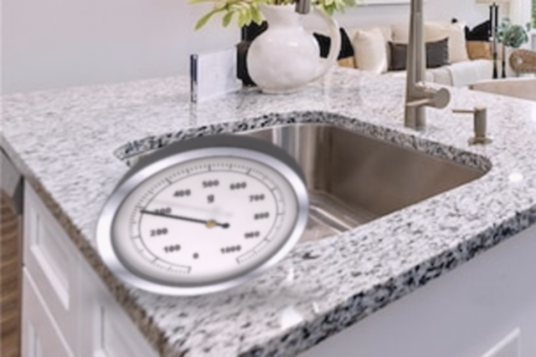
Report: 300 g
